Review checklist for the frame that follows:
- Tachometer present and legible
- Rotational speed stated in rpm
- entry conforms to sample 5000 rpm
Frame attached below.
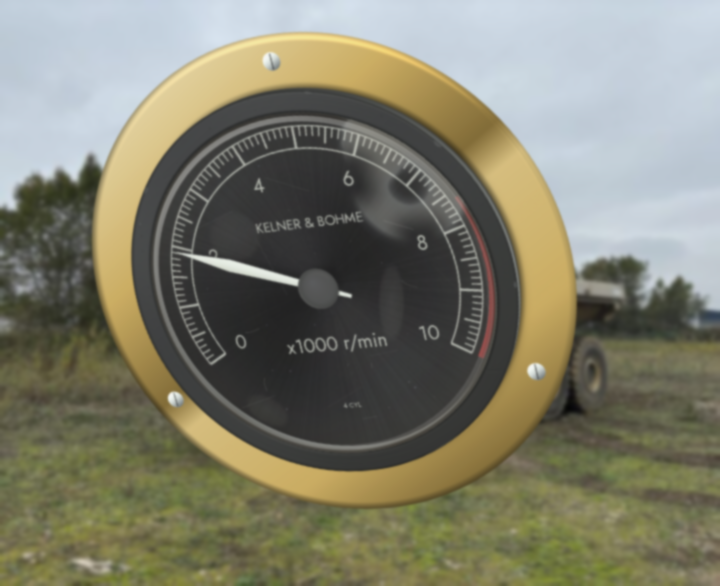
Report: 2000 rpm
